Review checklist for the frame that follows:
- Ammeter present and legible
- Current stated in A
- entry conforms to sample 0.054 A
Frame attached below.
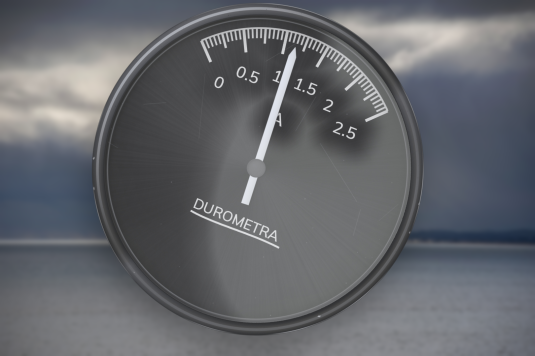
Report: 1.15 A
